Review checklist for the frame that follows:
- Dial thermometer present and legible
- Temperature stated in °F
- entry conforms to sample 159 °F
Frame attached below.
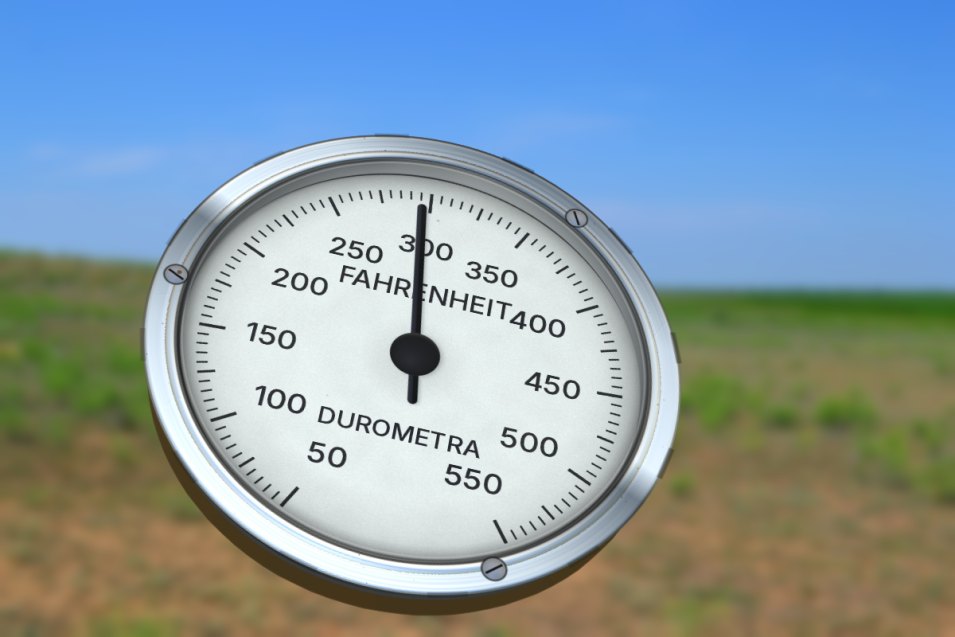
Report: 295 °F
